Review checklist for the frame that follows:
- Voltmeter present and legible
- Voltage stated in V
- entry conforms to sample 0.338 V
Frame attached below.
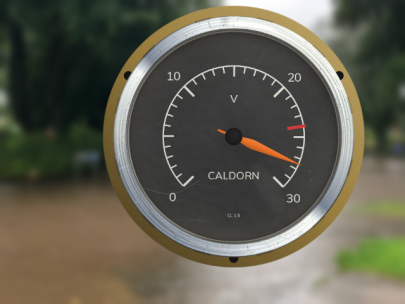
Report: 27.5 V
